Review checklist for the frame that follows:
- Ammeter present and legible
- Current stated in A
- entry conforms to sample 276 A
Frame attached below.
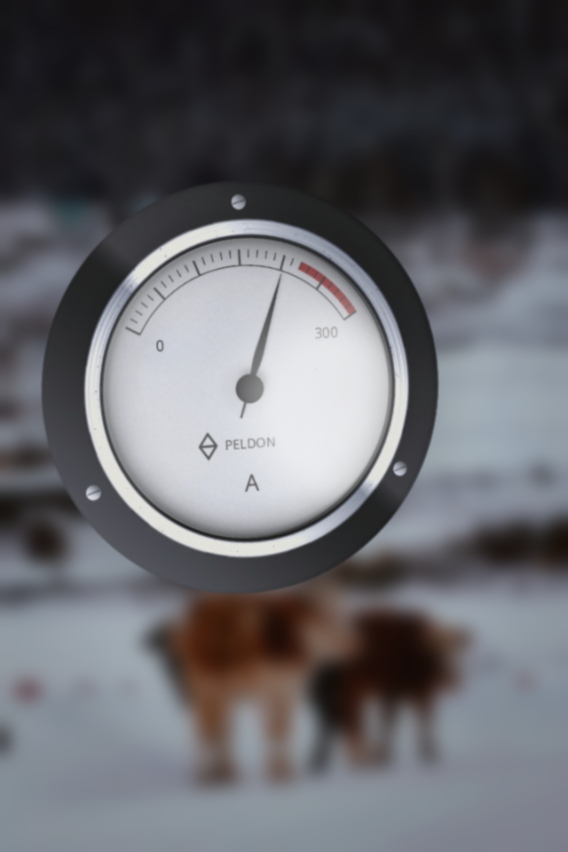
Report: 200 A
